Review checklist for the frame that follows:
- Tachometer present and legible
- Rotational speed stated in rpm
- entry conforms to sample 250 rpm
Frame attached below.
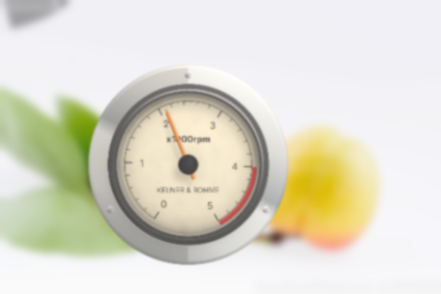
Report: 2100 rpm
